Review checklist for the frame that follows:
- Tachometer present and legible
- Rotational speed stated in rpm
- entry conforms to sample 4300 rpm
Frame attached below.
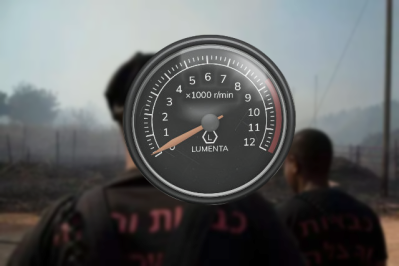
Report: 200 rpm
